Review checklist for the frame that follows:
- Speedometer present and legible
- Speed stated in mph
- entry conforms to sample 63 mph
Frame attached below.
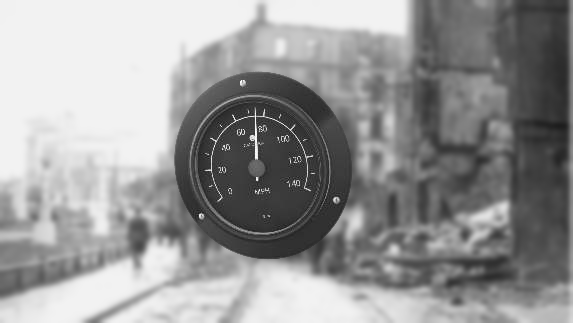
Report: 75 mph
